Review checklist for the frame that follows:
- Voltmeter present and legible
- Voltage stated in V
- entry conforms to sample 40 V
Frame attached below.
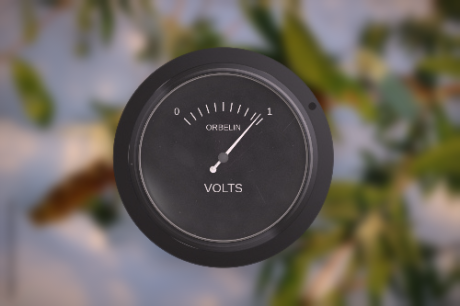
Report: 0.95 V
